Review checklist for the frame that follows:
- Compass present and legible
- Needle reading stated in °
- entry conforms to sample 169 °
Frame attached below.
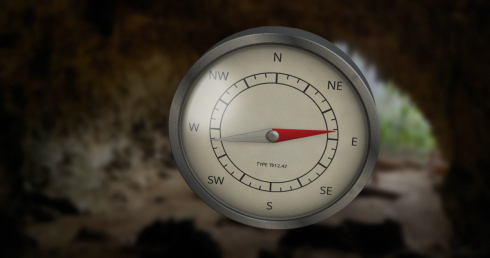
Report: 80 °
